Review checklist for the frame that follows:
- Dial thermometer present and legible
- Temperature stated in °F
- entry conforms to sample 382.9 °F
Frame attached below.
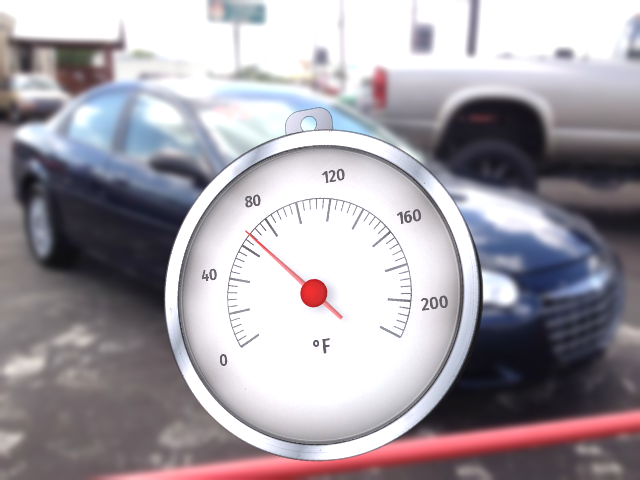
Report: 68 °F
